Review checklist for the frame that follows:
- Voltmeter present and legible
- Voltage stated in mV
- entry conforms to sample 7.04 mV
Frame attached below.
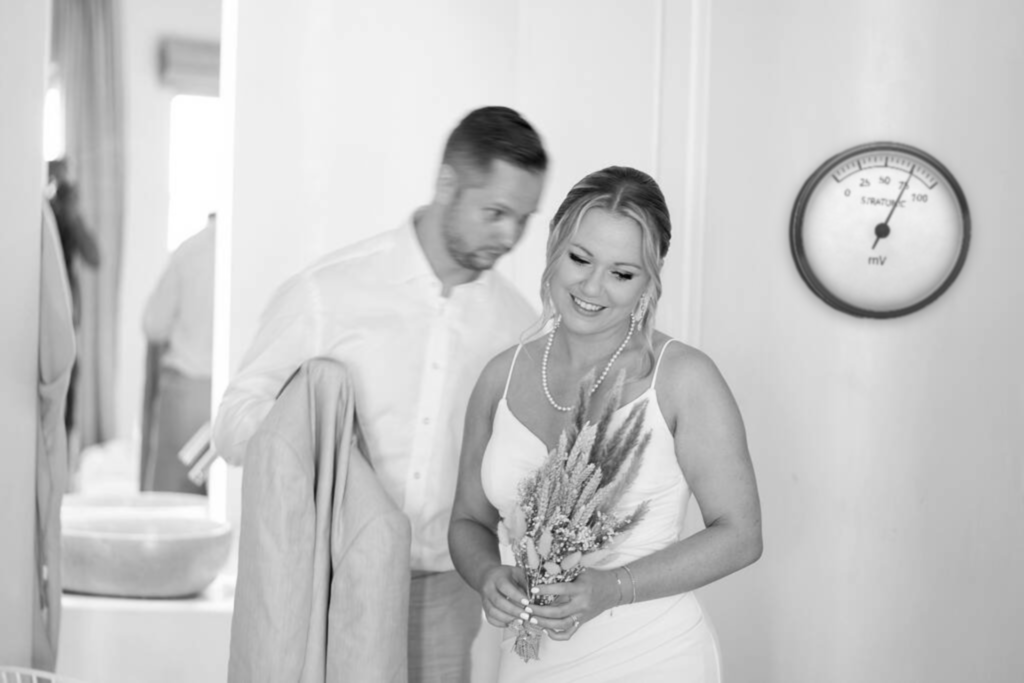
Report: 75 mV
